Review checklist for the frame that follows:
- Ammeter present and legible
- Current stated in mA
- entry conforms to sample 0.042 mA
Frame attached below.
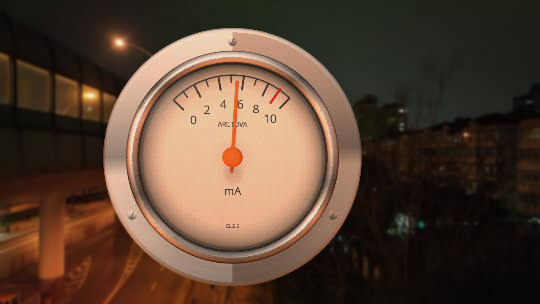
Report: 5.5 mA
